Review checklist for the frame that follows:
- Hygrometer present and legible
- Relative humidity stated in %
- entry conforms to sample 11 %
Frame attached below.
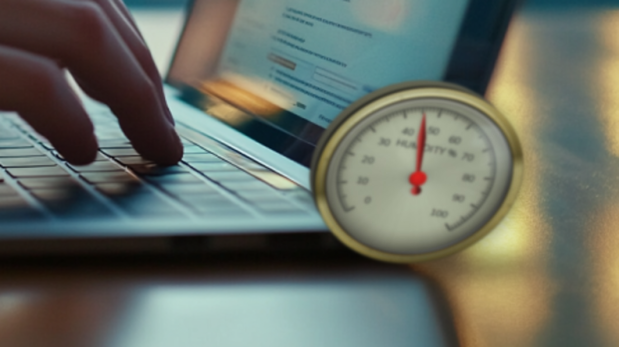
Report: 45 %
